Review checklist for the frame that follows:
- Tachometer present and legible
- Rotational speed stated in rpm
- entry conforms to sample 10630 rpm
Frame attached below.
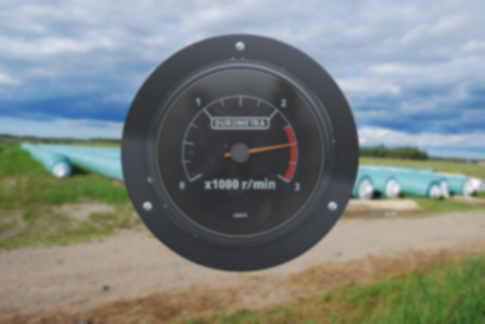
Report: 2500 rpm
